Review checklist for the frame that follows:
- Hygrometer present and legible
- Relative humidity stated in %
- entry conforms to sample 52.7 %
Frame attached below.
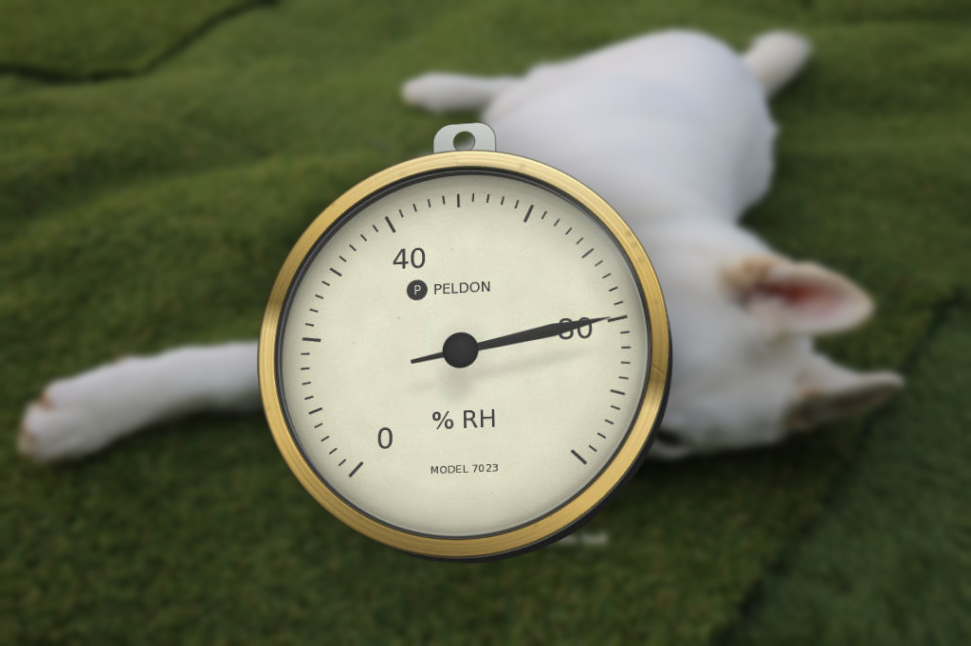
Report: 80 %
